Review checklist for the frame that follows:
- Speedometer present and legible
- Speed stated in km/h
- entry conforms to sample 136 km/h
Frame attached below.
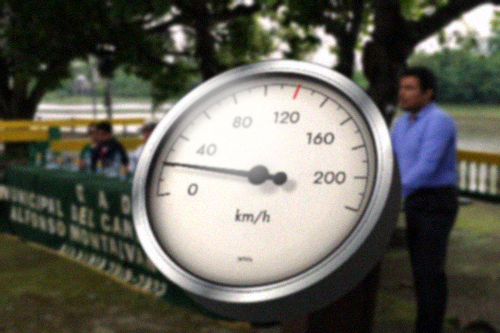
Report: 20 km/h
